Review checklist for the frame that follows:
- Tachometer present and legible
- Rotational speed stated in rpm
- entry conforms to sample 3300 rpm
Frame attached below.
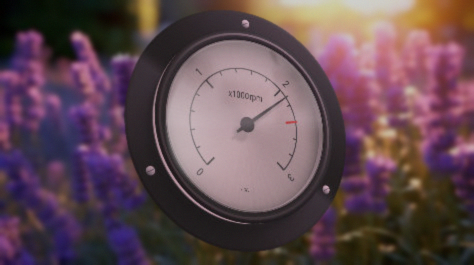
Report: 2100 rpm
